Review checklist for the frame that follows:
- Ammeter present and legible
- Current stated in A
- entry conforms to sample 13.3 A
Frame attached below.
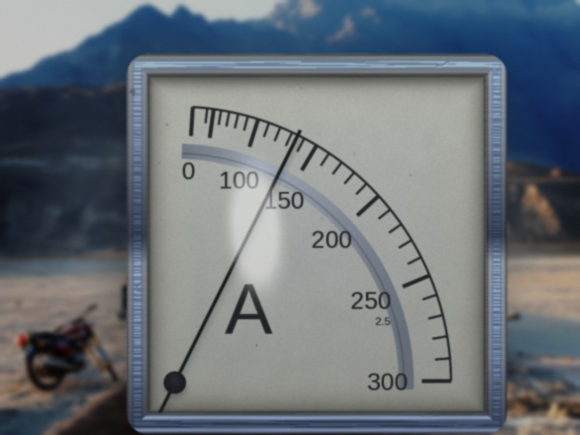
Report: 135 A
